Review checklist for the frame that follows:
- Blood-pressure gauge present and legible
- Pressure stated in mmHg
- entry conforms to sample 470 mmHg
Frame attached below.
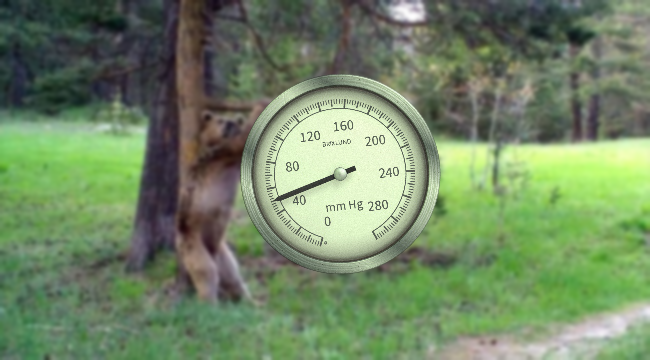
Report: 50 mmHg
